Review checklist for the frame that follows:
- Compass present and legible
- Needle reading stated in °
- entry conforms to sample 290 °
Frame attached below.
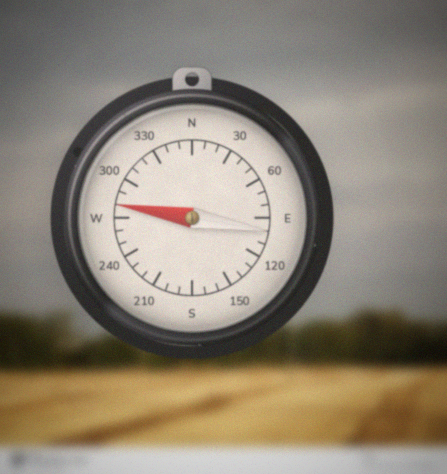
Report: 280 °
